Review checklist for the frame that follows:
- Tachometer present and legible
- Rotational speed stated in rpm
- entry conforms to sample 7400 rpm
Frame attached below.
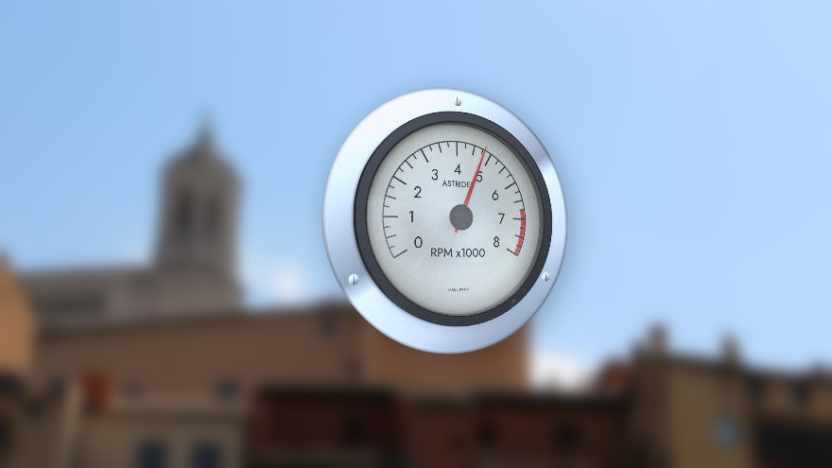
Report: 4750 rpm
